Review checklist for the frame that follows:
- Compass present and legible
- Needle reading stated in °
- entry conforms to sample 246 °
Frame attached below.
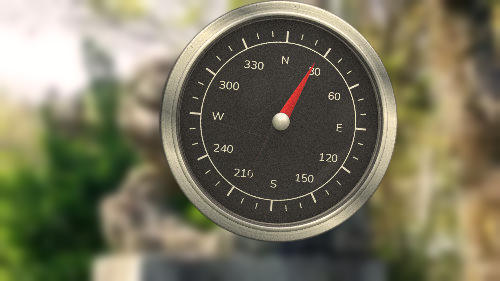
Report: 25 °
